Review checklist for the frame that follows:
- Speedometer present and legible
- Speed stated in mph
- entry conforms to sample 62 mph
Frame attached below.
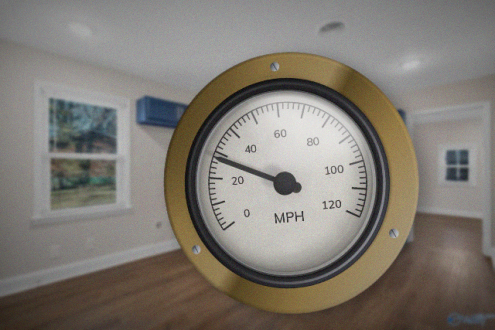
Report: 28 mph
